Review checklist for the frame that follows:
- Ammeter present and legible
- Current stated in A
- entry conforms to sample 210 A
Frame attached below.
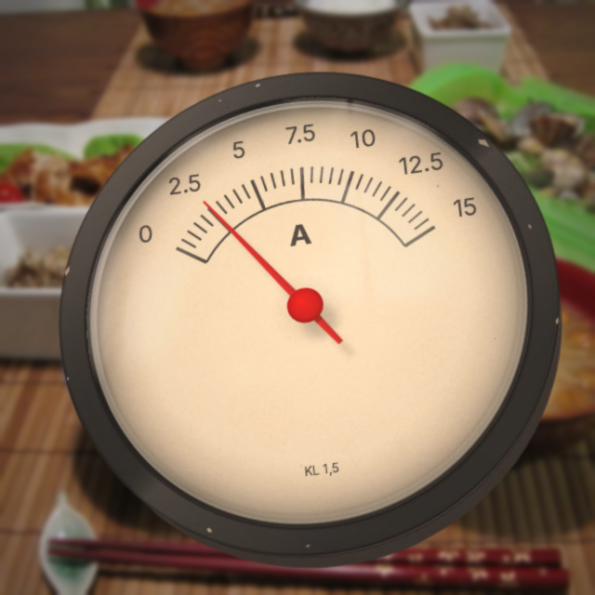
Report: 2.5 A
